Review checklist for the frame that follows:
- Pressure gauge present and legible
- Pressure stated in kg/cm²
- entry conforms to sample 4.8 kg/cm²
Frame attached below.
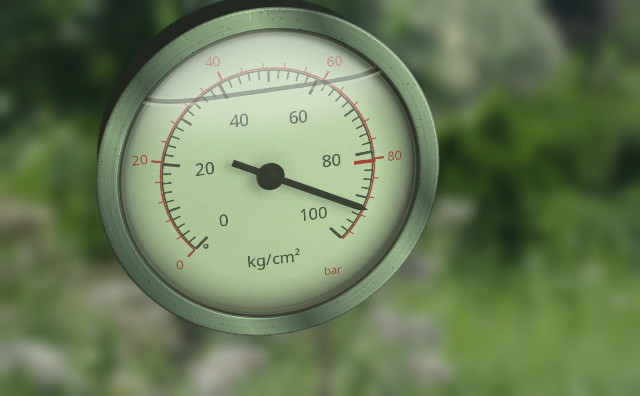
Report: 92 kg/cm²
